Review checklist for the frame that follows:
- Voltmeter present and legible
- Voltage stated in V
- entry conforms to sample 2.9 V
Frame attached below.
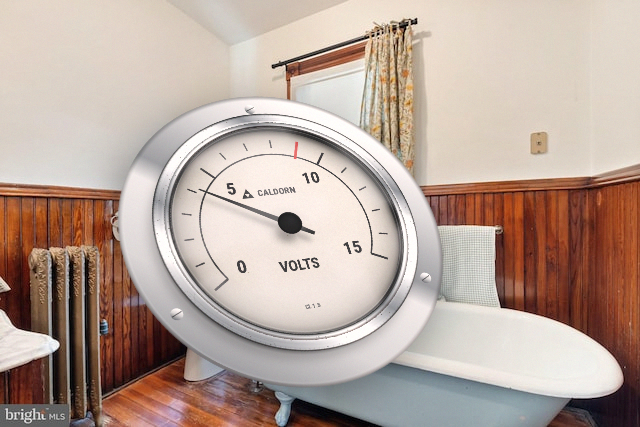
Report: 4 V
